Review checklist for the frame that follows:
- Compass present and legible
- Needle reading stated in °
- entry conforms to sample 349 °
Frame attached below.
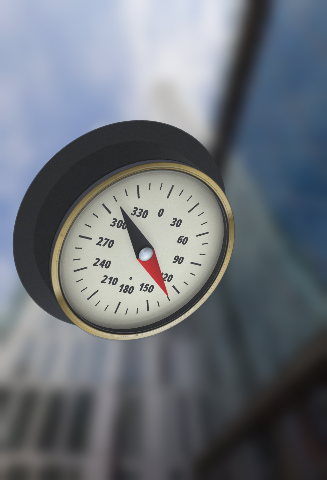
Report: 130 °
